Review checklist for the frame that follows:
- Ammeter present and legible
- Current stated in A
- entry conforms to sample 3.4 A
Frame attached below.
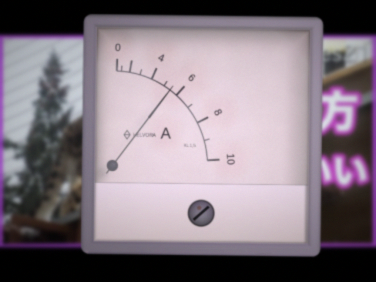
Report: 5.5 A
